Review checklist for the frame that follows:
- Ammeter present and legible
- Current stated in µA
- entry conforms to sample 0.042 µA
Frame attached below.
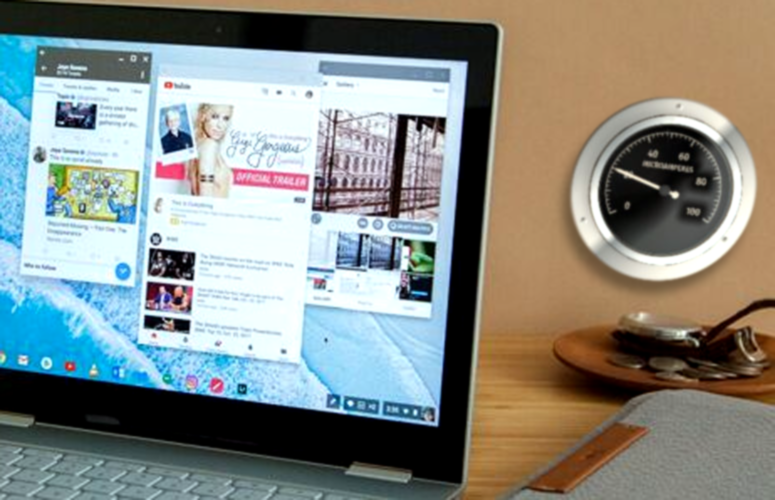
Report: 20 µA
